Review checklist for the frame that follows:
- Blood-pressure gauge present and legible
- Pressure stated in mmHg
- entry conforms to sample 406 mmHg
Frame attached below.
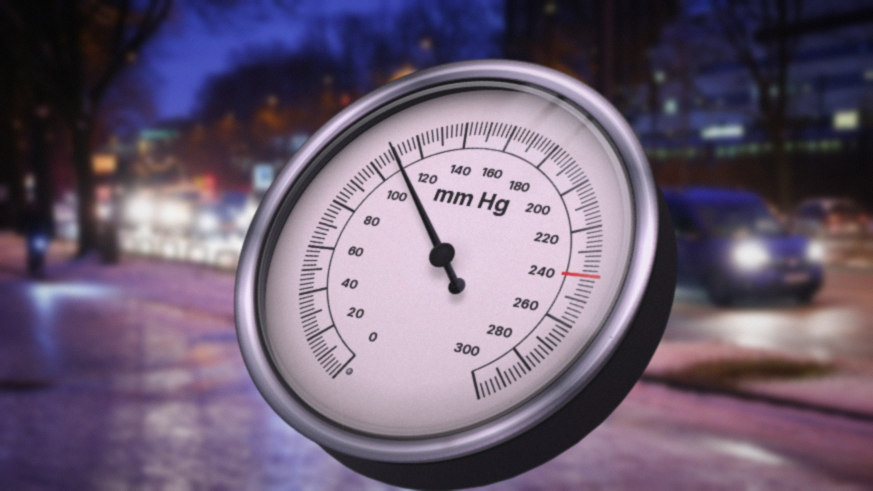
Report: 110 mmHg
